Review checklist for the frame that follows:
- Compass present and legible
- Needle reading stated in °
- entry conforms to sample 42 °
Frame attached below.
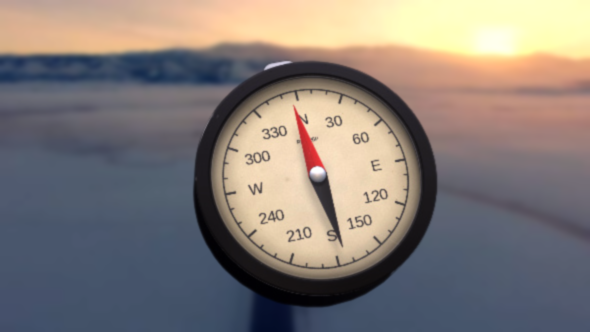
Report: 355 °
